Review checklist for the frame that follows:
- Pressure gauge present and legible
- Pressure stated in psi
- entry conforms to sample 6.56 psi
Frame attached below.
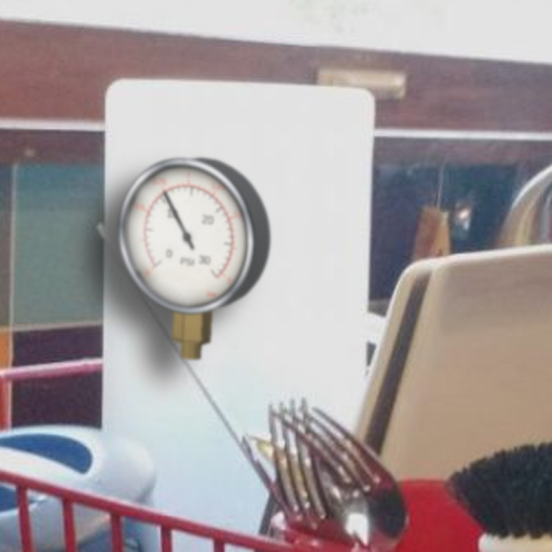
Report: 11 psi
